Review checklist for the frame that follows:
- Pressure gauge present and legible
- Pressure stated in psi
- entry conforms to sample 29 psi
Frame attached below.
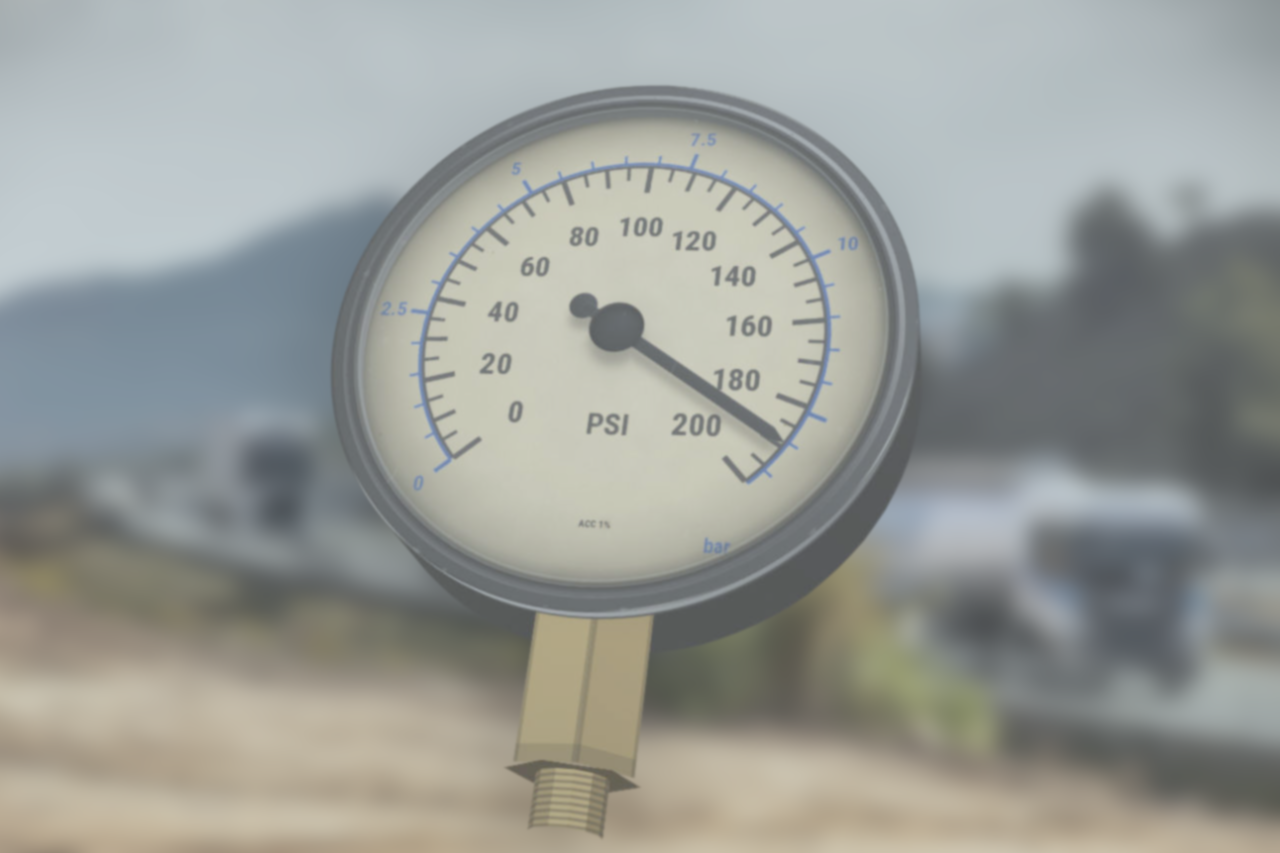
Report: 190 psi
